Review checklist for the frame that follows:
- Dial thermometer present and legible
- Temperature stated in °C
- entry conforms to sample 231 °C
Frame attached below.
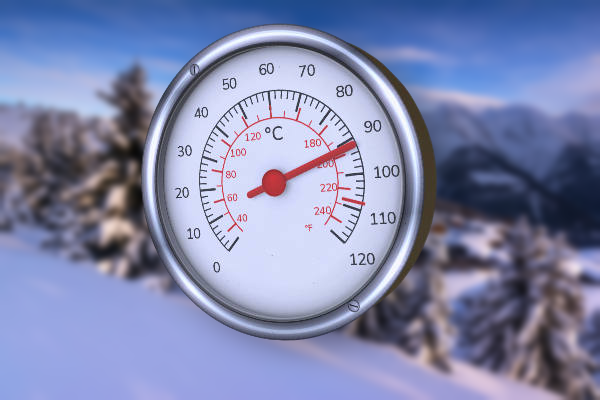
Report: 92 °C
